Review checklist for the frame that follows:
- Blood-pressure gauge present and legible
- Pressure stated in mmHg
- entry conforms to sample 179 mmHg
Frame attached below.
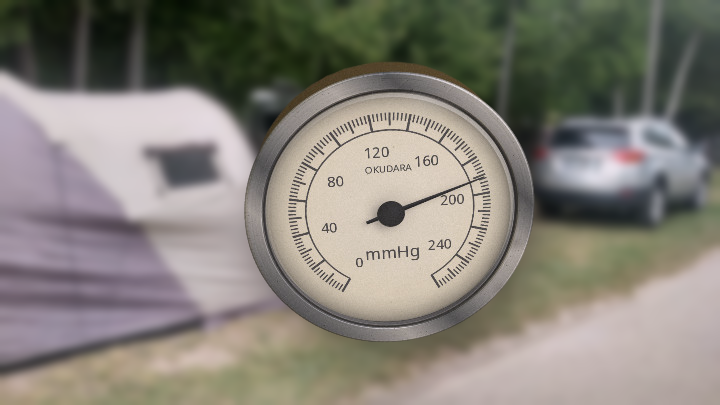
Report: 190 mmHg
